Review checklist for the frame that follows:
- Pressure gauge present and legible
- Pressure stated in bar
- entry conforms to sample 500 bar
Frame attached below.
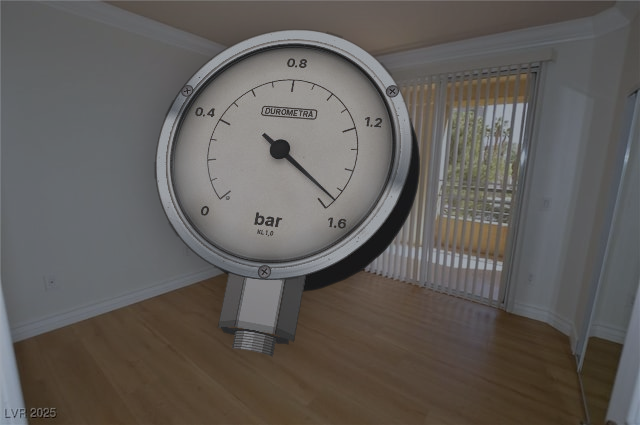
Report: 1.55 bar
